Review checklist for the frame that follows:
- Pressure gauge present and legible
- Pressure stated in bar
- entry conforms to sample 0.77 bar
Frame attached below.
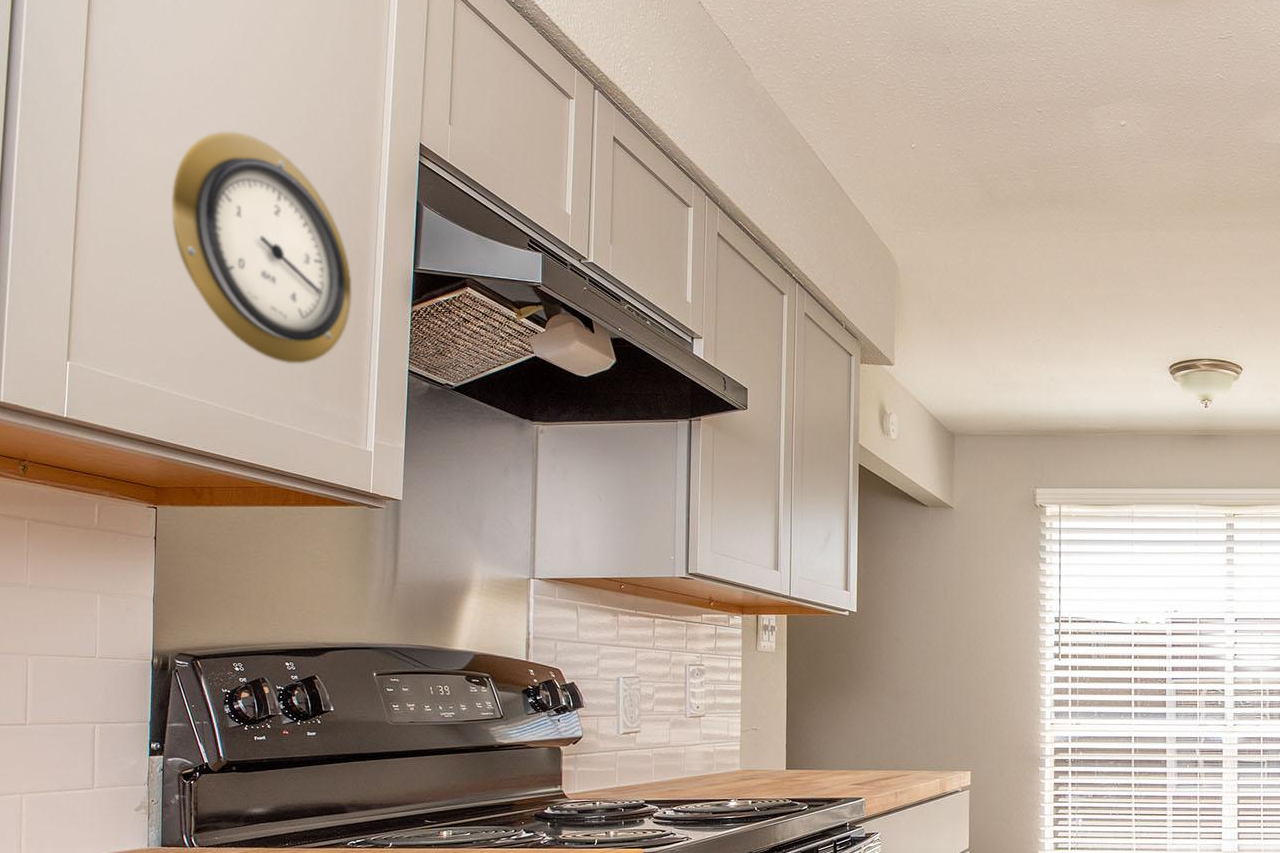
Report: 3.5 bar
